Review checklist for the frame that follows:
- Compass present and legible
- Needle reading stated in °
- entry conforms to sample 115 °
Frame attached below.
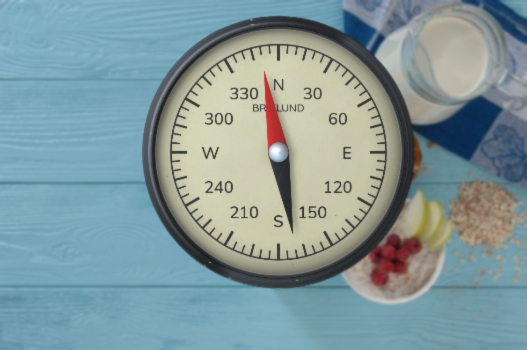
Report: 350 °
